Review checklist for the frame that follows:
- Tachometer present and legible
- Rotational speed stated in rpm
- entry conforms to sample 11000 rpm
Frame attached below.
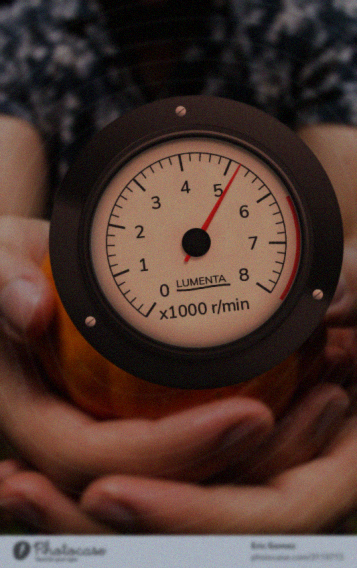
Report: 5200 rpm
